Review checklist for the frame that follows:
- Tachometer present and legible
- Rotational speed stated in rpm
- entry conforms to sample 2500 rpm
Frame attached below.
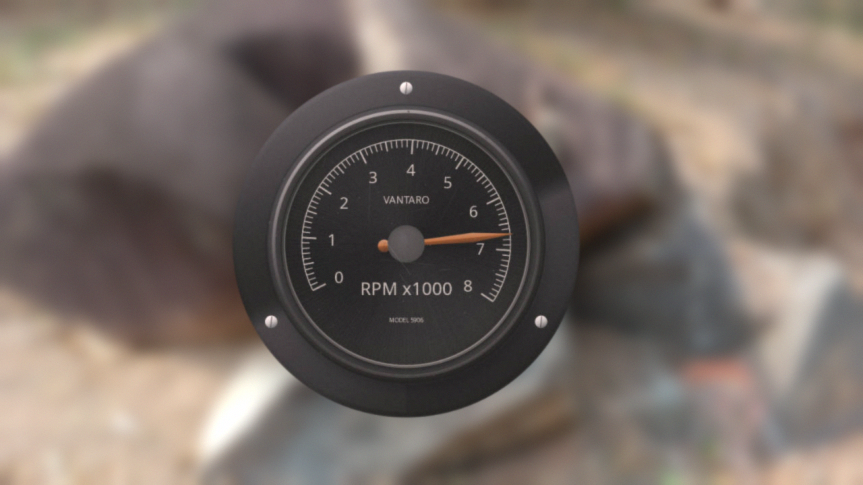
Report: 6700 rpm
